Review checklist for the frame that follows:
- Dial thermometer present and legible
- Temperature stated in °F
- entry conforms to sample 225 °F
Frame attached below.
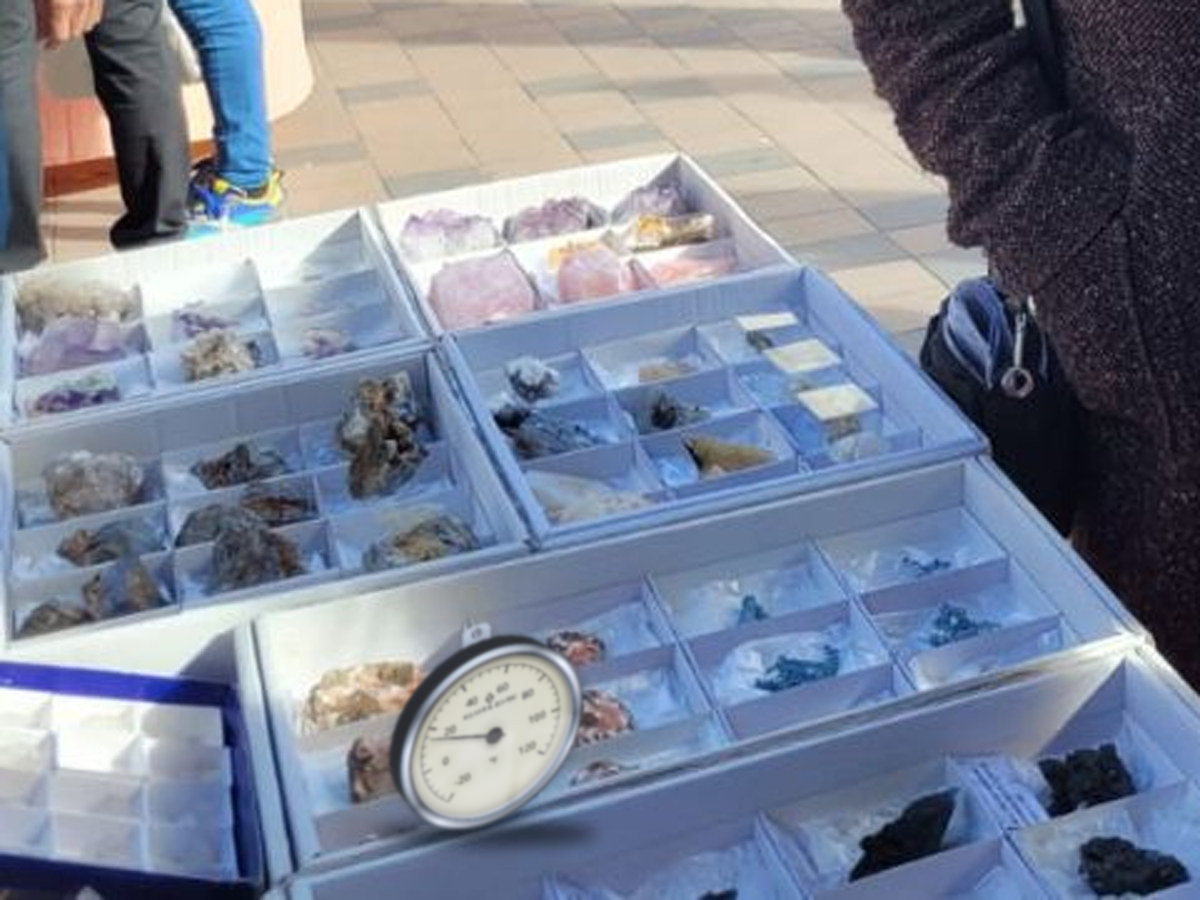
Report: 16 °F
